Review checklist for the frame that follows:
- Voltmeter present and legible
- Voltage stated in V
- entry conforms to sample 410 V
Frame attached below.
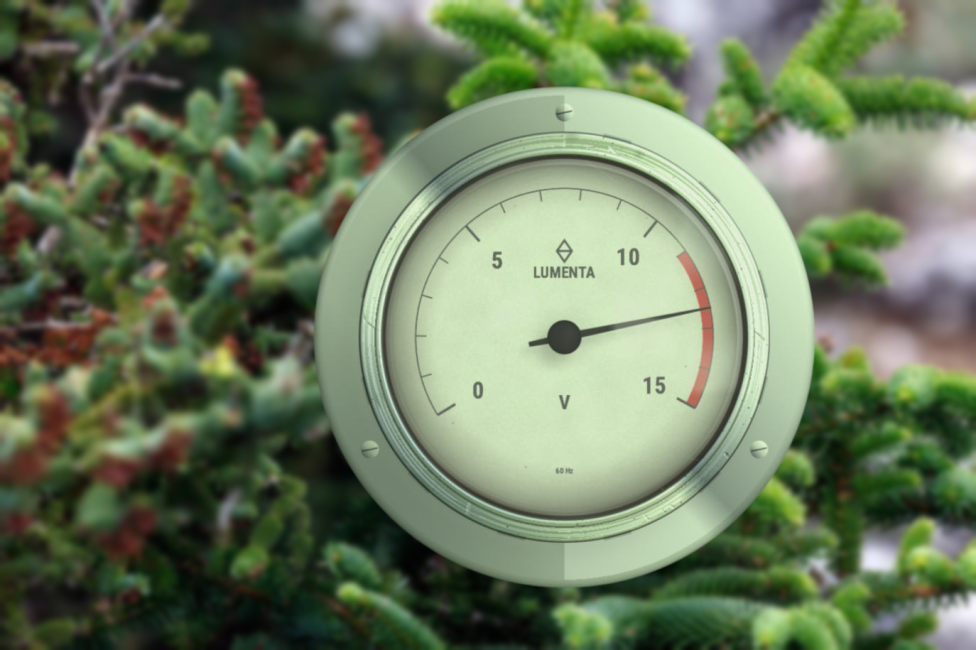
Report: 12.5 V
